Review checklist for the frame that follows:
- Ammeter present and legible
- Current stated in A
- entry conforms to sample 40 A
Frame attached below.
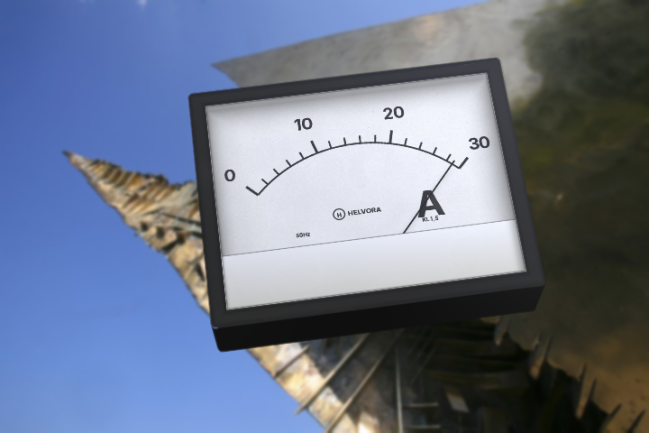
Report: 29 A
